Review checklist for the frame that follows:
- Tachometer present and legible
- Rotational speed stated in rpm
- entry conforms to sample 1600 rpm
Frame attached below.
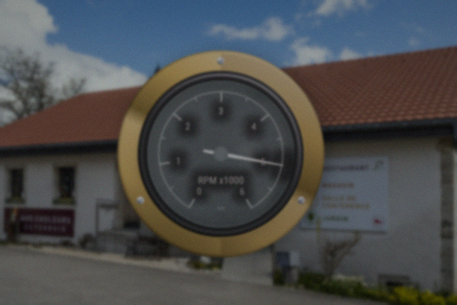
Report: 5000 rpm
